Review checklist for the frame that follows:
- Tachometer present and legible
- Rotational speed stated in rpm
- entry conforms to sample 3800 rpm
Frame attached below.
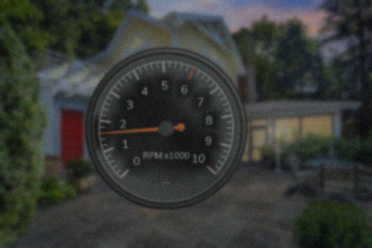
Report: 1600 rpm
